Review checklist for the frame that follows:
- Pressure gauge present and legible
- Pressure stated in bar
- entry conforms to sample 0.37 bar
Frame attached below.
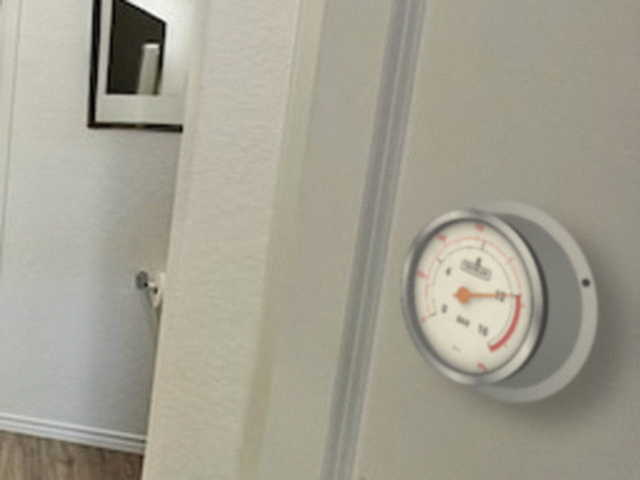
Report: 12 bar
